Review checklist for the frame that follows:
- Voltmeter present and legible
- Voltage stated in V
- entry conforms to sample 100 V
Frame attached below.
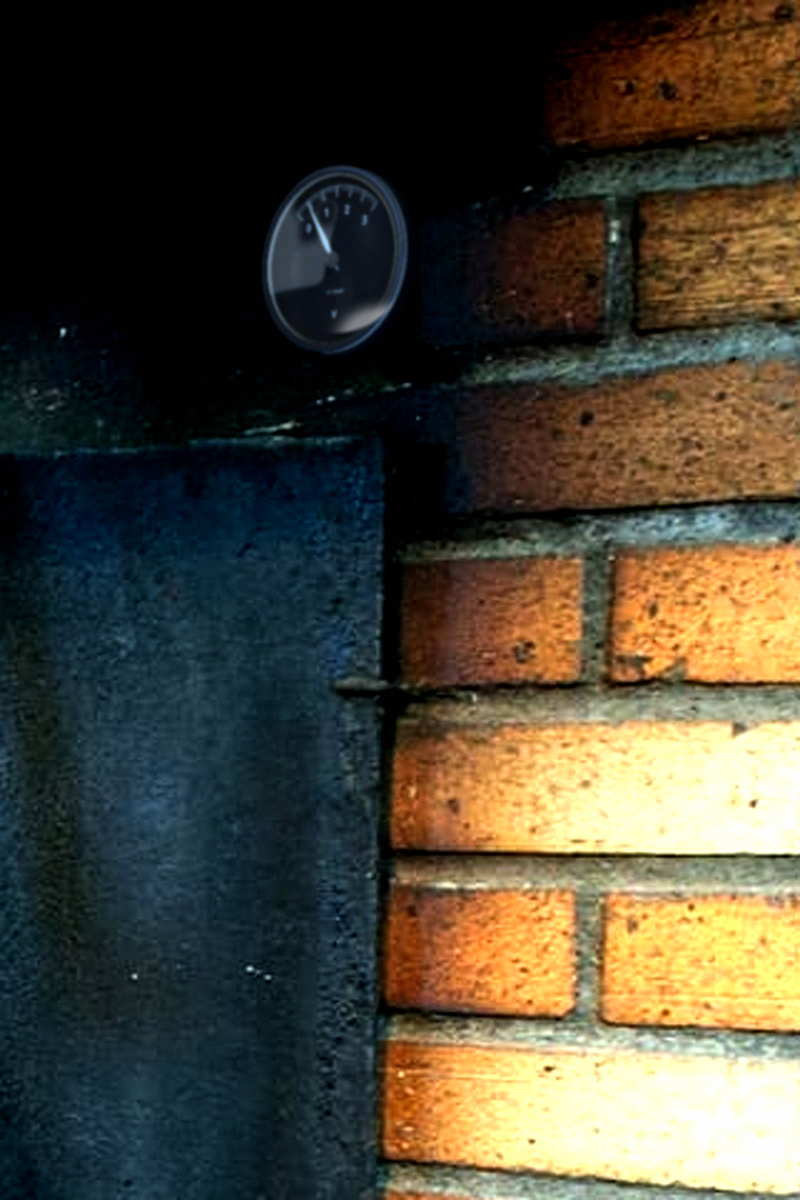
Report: 0.5 V
